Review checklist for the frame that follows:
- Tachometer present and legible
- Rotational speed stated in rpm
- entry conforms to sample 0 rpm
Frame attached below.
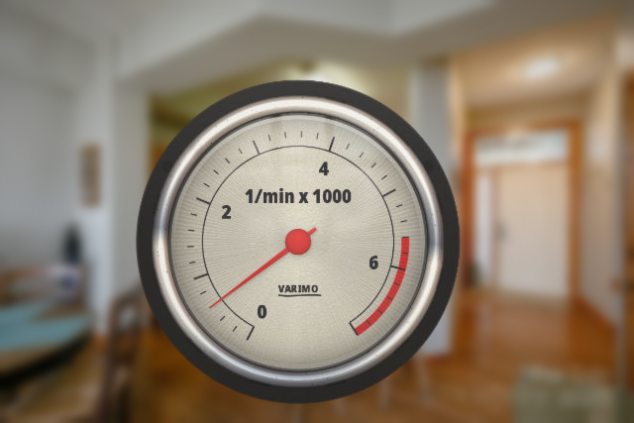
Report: 600 rpm
